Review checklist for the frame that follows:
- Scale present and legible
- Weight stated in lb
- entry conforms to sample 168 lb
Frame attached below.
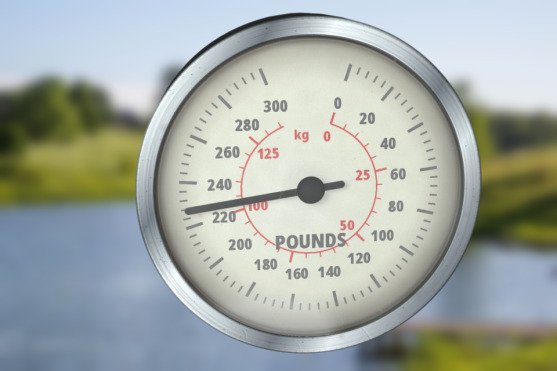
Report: 228 lb
